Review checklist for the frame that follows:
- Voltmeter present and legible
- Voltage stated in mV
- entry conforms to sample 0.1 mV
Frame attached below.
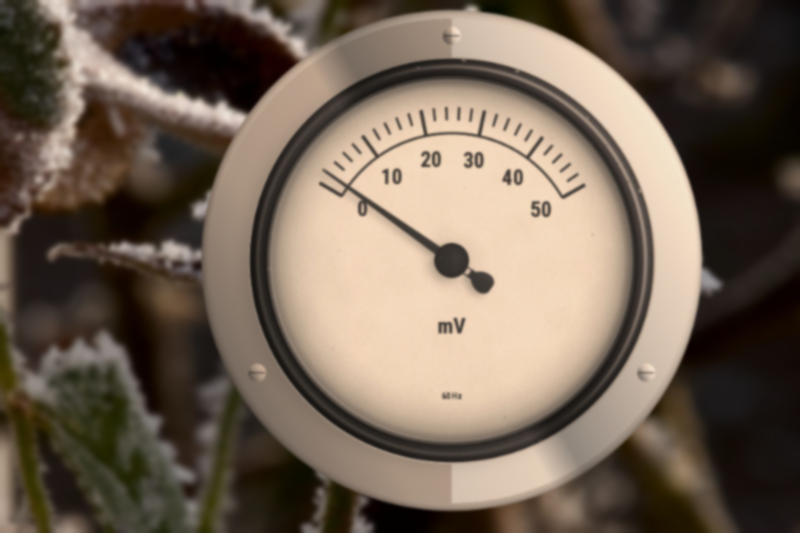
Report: 2 mV
